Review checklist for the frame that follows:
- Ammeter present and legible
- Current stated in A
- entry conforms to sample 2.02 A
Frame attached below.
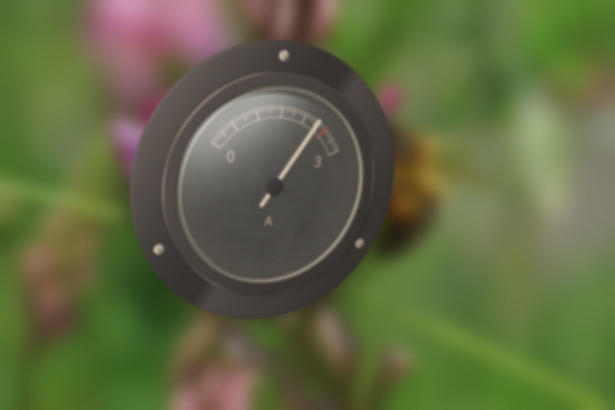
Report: 2.25 A
